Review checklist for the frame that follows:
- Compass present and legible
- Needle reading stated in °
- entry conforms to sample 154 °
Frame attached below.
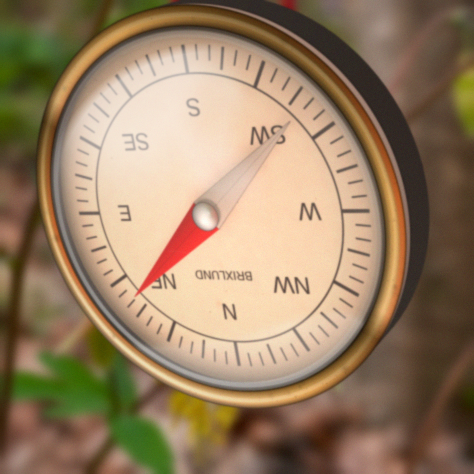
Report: 50 °
